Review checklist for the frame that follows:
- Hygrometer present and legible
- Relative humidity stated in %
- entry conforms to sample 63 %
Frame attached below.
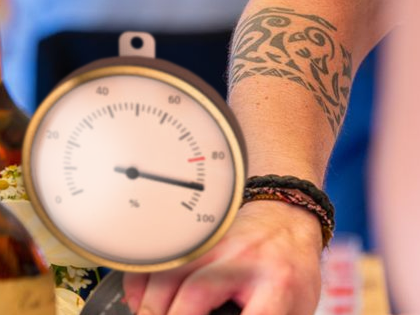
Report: 90 %
